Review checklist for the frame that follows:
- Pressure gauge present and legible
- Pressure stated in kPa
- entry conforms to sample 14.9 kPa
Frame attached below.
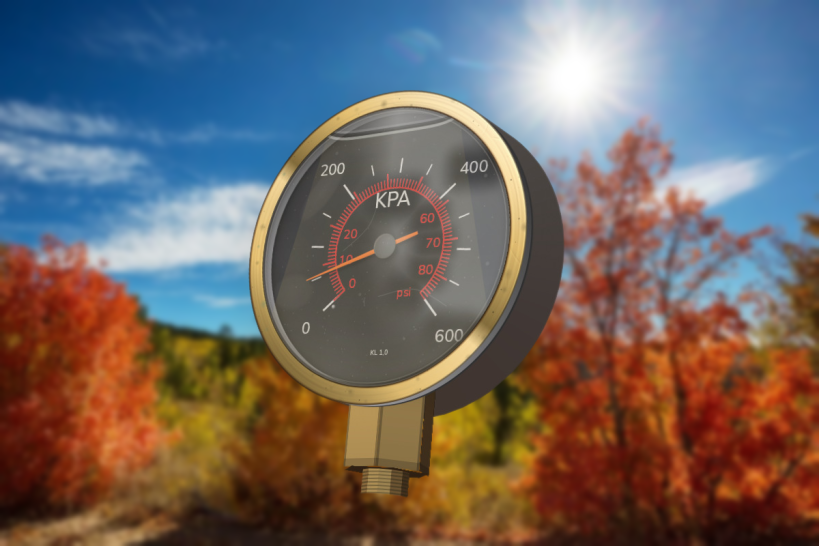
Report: 50 kPa
